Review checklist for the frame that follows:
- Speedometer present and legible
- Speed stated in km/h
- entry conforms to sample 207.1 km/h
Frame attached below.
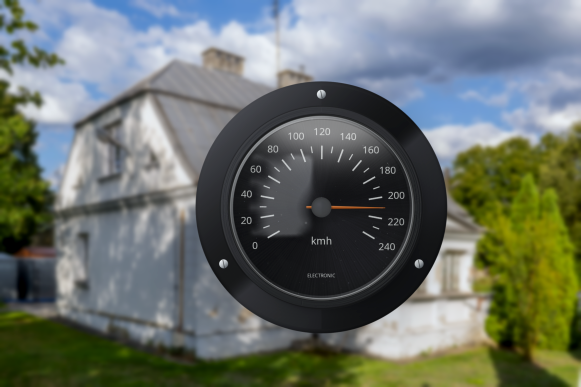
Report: 210 km/h
